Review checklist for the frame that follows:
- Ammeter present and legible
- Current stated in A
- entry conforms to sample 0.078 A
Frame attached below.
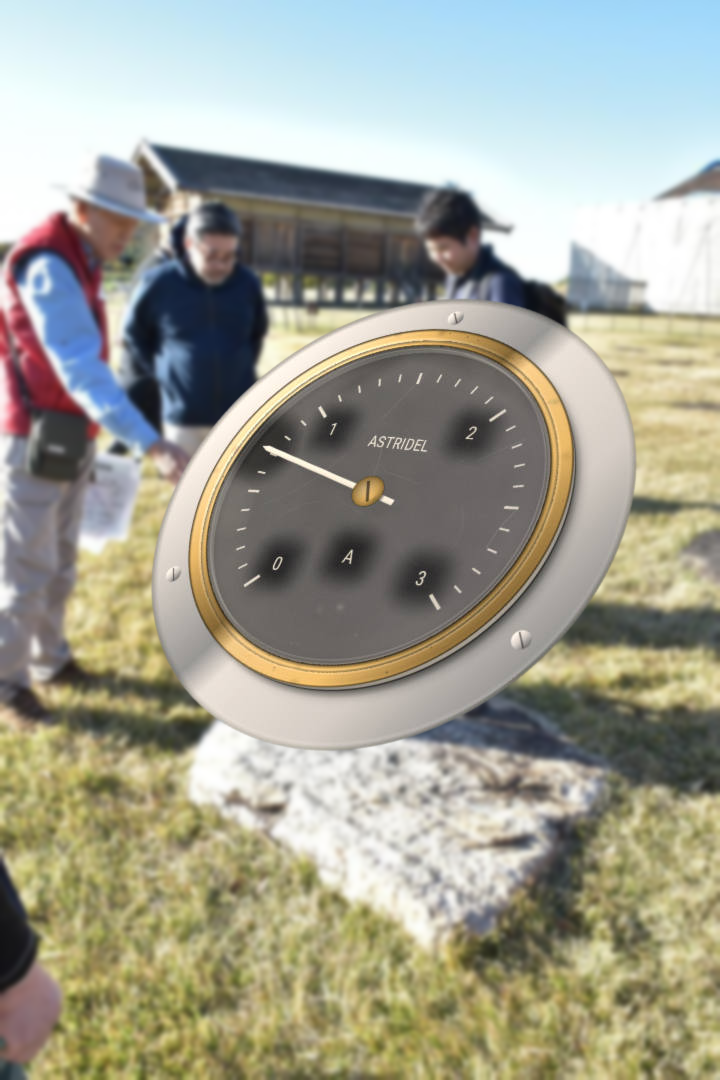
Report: 0.7 A
